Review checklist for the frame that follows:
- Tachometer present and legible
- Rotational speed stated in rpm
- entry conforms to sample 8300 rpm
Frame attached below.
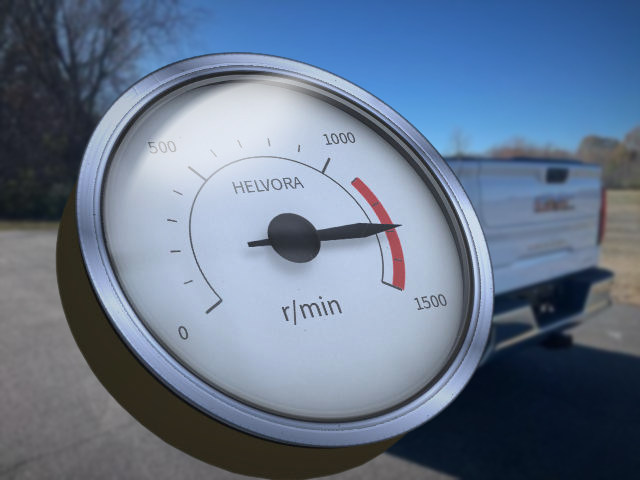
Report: 1300 rpm
